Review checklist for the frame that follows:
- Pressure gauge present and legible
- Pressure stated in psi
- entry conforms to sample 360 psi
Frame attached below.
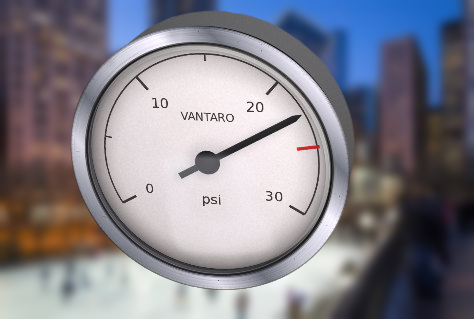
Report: 22.5 psi
